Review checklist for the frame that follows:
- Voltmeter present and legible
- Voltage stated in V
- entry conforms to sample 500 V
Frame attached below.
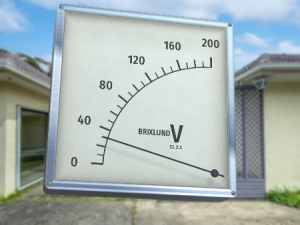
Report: 30 V
